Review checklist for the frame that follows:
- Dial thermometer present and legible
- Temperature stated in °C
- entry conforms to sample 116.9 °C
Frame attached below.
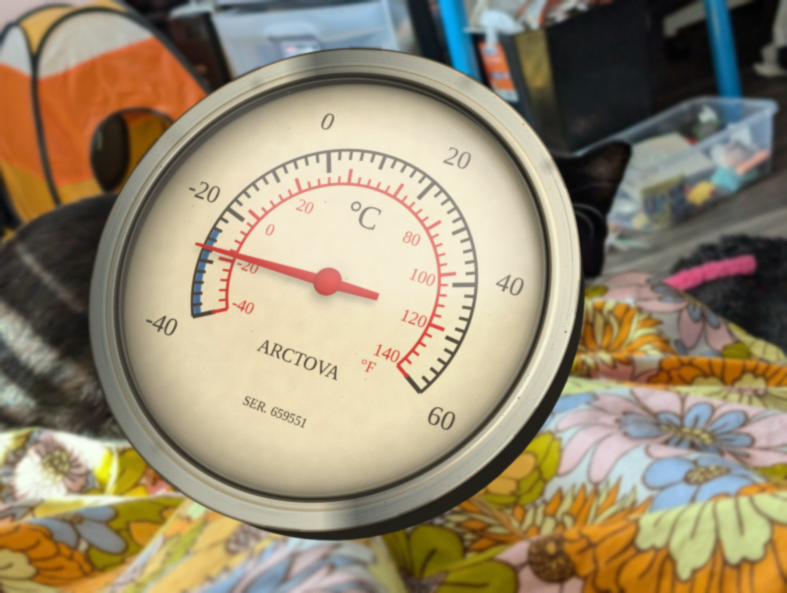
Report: -28 °C
